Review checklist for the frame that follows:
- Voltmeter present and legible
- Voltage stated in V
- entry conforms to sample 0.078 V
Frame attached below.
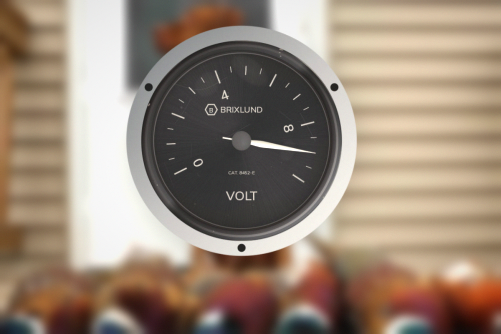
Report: 9 V
